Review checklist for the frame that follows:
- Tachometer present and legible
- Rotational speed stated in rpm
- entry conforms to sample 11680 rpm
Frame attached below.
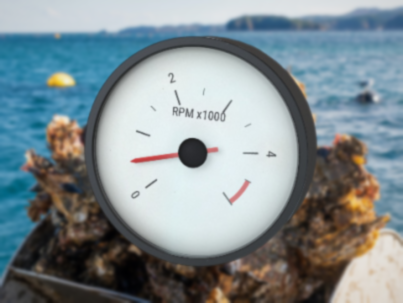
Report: 500 rpm
